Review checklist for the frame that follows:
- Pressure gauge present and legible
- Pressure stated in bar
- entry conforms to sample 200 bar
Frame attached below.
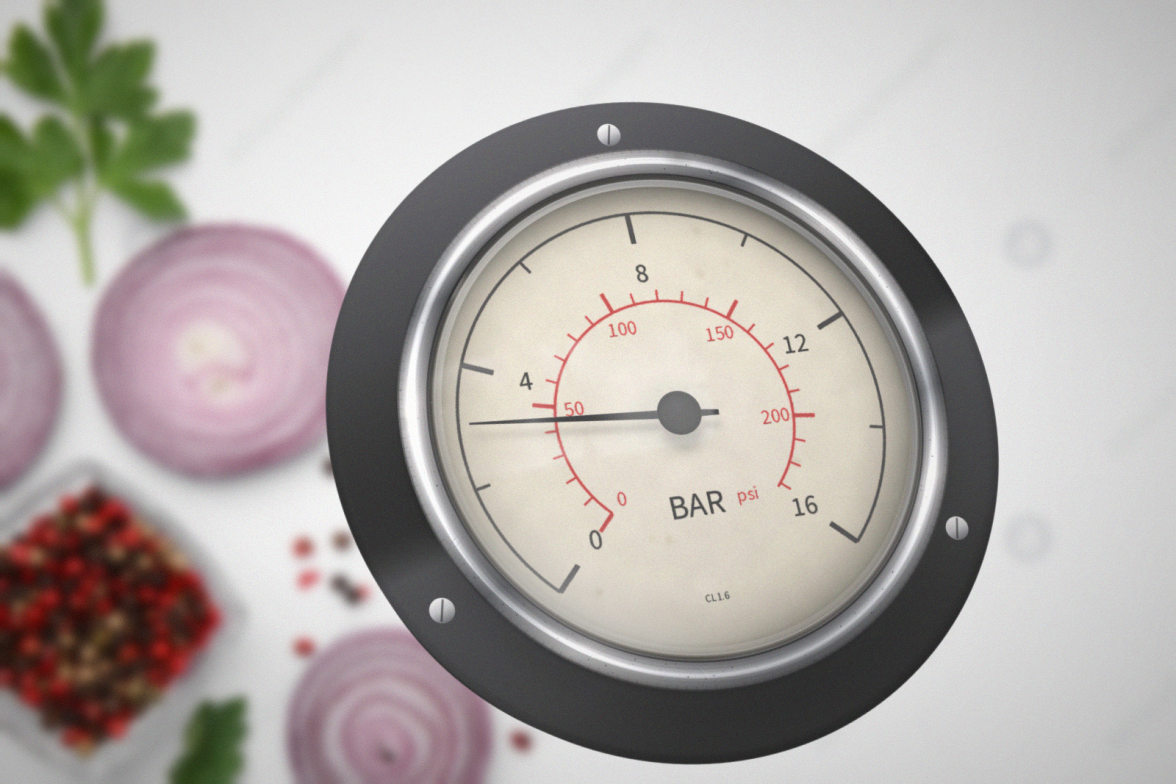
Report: 3 bar
